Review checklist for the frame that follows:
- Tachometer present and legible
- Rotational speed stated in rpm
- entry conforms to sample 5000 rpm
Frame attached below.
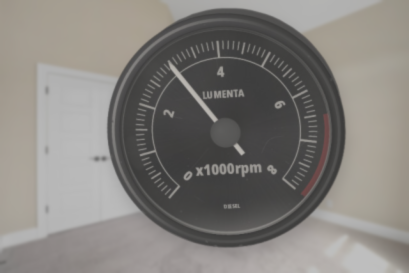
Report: 3000 rpm
